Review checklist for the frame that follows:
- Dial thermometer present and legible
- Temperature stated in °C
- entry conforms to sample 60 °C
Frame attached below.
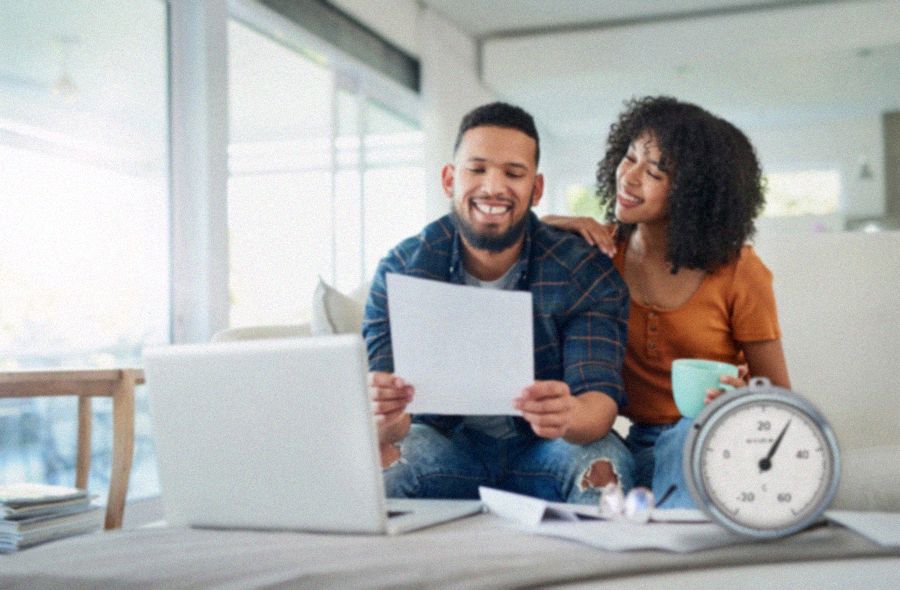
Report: 28 °C
